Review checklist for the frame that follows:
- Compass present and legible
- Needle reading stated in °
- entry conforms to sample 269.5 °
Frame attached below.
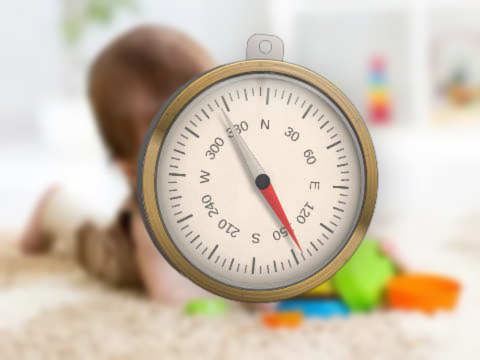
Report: 145 °
